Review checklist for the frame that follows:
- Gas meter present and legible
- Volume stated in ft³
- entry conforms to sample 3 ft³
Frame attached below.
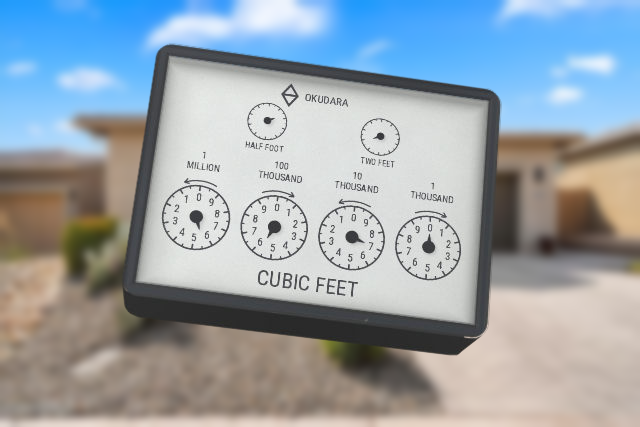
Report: 557000 ft³
